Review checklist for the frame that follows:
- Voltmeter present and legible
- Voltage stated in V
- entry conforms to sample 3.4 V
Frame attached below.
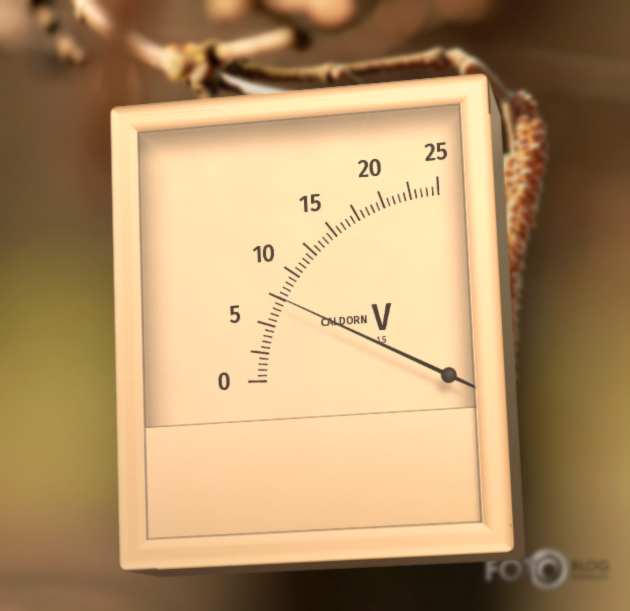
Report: 7.5 V
